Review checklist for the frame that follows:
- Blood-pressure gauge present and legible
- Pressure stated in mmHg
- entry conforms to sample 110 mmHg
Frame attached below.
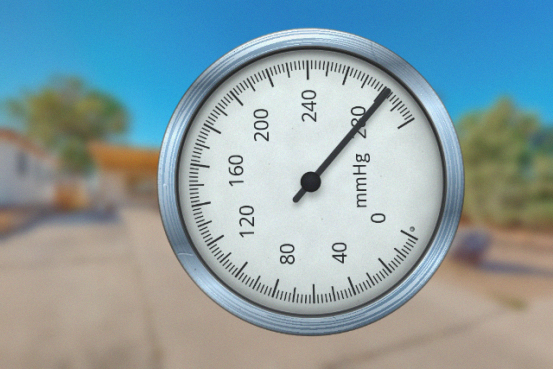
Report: 282 mmHg
